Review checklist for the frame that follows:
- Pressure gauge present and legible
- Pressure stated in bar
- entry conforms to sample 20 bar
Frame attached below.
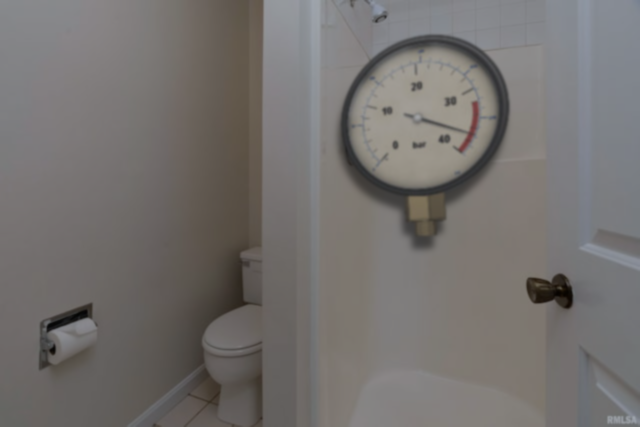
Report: 37 bar
